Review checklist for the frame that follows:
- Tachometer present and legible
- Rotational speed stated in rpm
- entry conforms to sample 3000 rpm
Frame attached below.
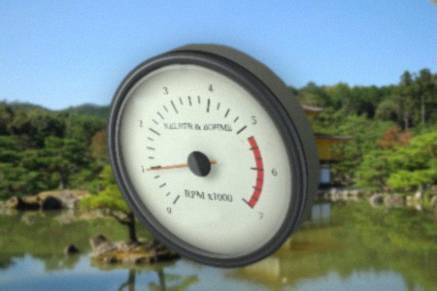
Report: 1000 rpm
